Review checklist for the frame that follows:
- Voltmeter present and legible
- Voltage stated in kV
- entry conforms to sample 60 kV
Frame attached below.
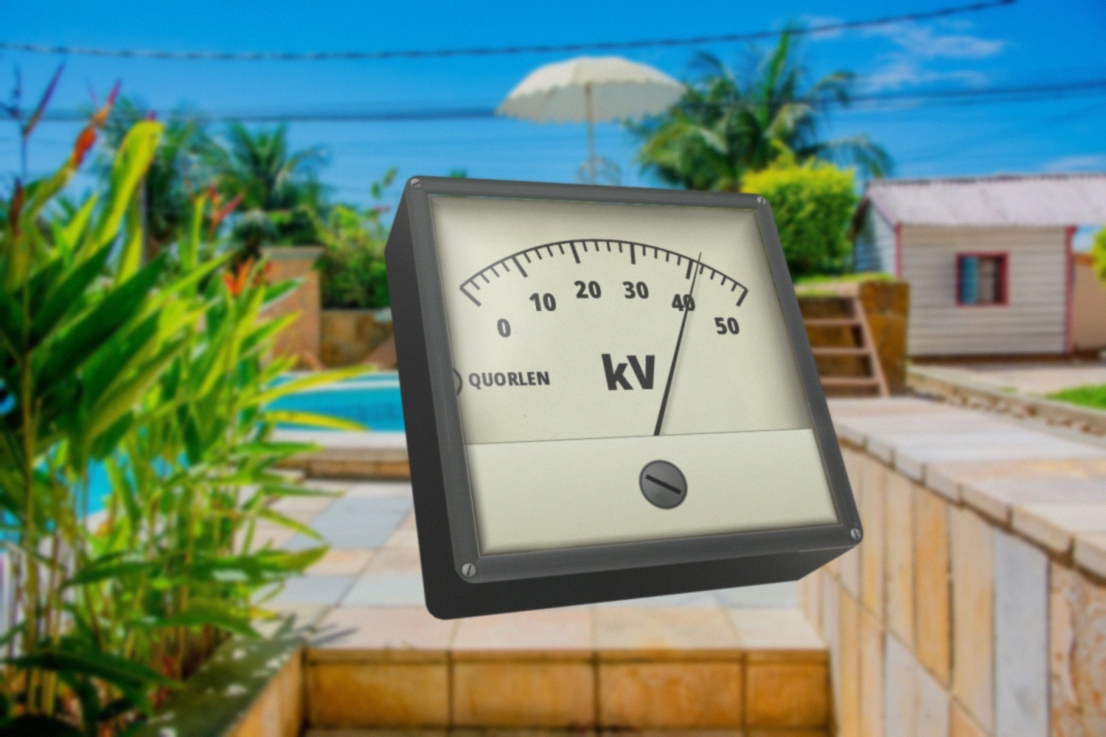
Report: 41 kV
